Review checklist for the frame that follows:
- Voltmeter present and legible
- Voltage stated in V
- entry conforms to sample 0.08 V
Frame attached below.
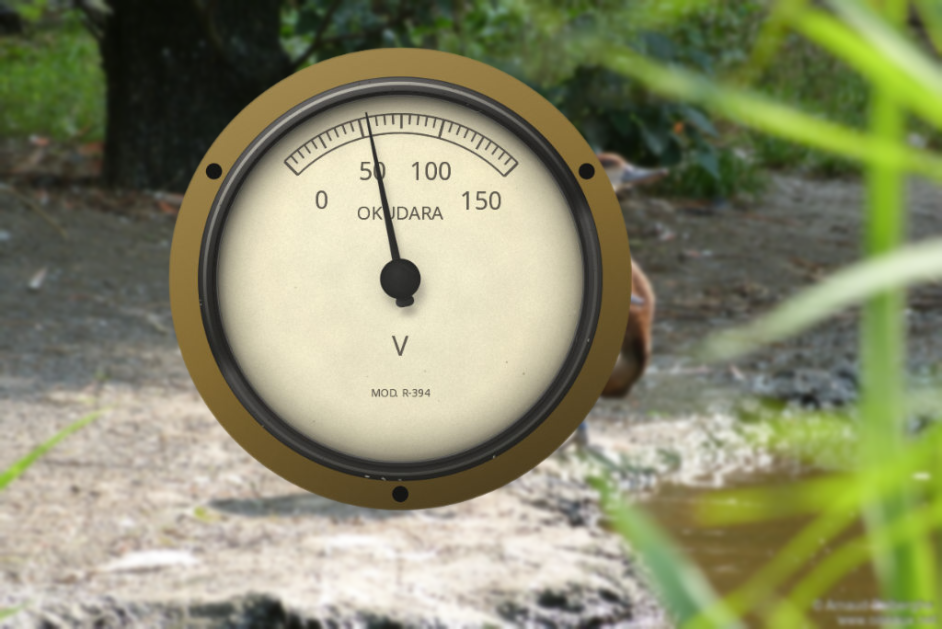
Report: 55 V
